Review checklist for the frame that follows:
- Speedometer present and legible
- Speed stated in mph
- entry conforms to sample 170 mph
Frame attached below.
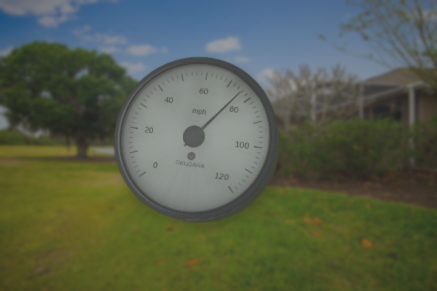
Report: 76 mph
